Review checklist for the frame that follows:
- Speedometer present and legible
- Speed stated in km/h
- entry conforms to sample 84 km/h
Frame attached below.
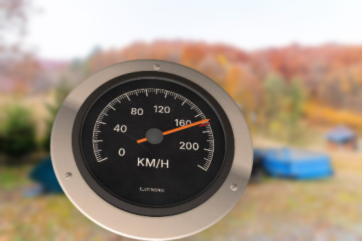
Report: 170 km/h
